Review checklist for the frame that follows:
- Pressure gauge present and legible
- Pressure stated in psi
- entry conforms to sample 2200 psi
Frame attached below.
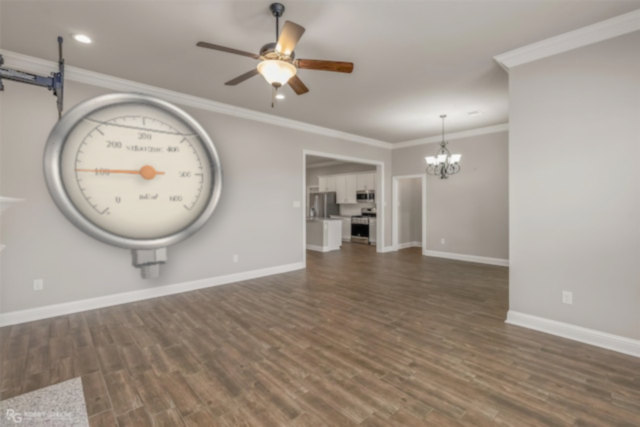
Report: 100 psi
